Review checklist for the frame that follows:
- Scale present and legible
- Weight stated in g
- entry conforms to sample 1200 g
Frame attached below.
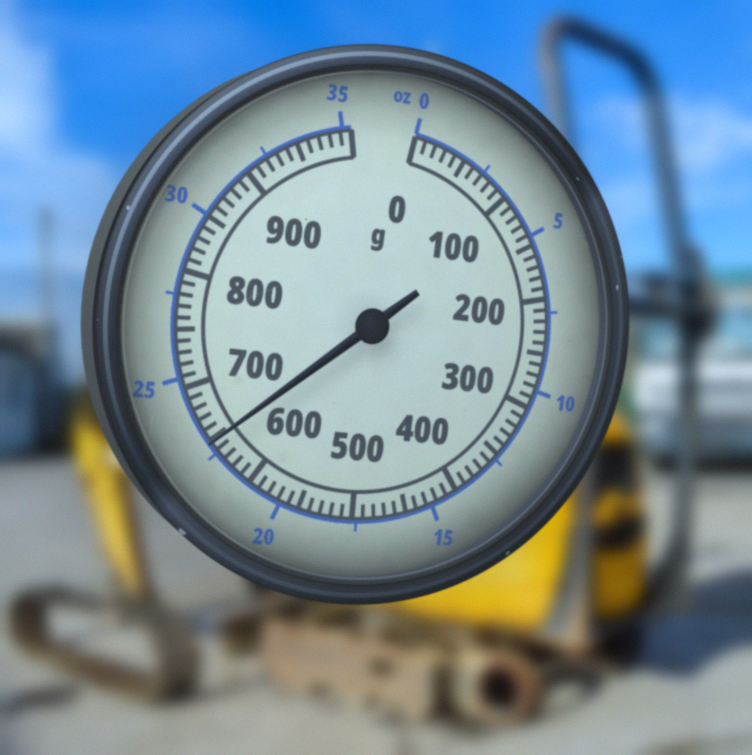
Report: 650 g
